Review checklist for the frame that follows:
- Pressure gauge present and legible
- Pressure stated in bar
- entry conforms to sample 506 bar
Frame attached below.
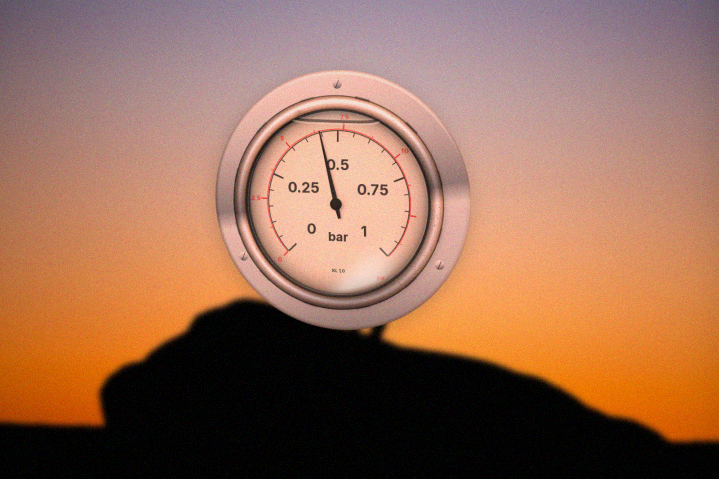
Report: 0.45 bar
